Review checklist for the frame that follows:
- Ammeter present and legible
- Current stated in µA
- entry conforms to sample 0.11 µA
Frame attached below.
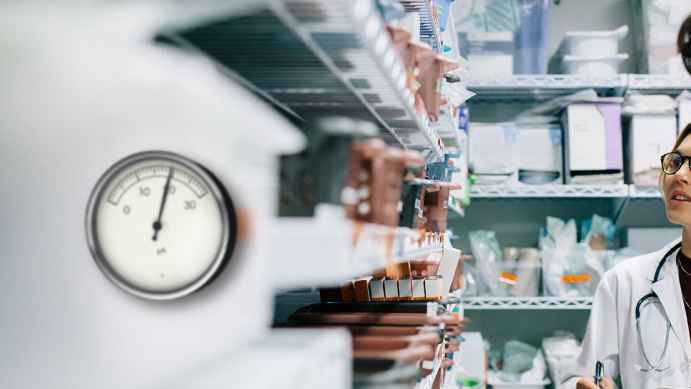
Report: 20 µA
